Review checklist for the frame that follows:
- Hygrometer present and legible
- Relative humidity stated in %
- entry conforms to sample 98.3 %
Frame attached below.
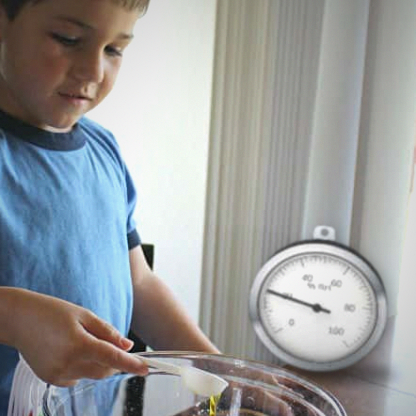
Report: 20 %
